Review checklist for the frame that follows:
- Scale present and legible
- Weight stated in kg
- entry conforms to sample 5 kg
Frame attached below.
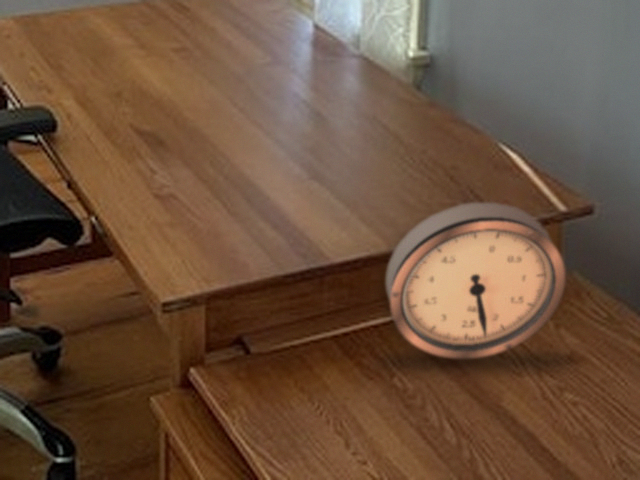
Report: 2.25 kg
